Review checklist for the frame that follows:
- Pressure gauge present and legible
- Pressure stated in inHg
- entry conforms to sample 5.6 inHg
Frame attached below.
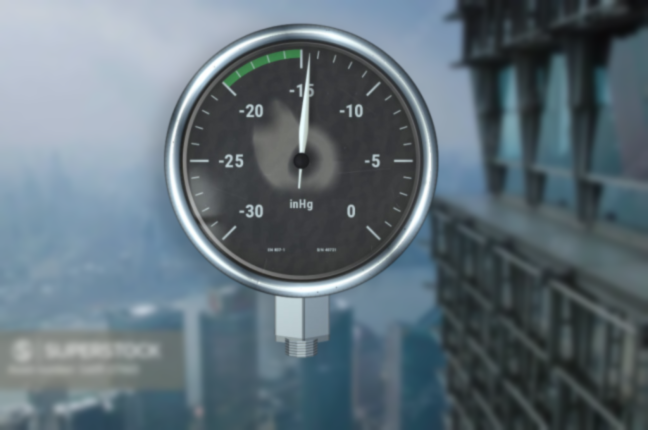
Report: -14.5 inHg
